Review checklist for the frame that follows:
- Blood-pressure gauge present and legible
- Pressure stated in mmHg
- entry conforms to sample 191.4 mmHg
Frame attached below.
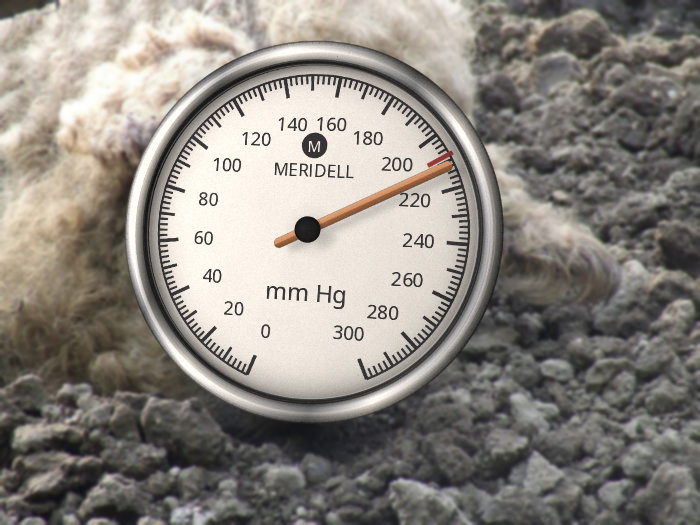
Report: 212 mmHg
